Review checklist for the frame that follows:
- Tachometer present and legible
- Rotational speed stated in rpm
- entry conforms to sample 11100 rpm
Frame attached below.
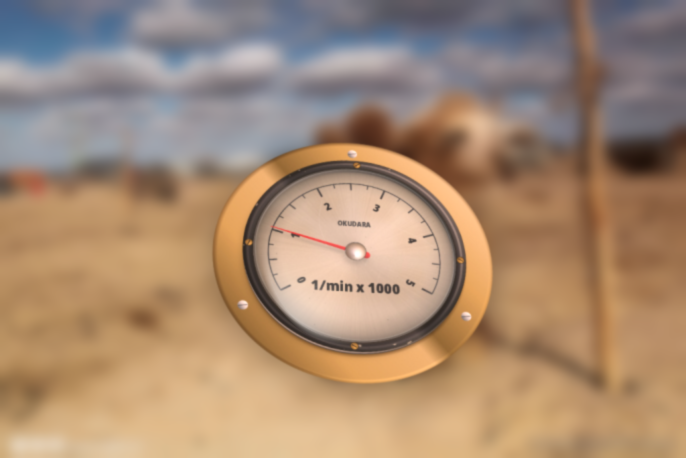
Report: 1000 rpm
